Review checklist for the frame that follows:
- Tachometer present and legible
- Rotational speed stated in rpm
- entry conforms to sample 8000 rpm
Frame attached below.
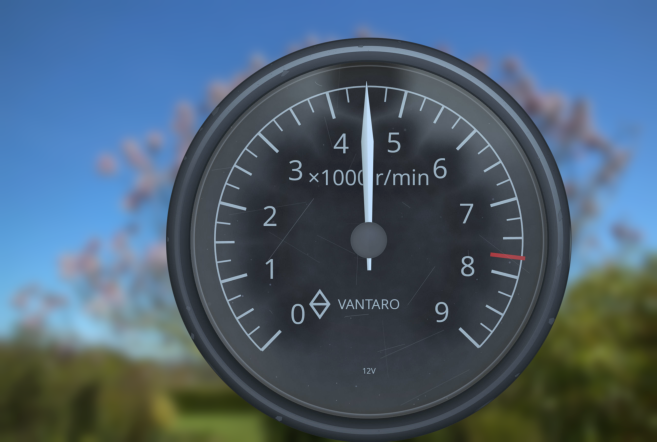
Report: 4500 rpm
